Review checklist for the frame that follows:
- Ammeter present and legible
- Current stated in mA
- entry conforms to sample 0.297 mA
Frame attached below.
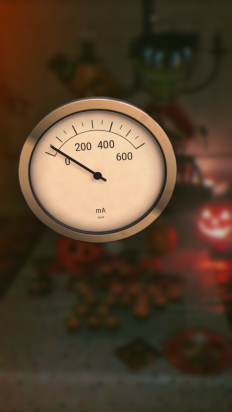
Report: 50 mA
